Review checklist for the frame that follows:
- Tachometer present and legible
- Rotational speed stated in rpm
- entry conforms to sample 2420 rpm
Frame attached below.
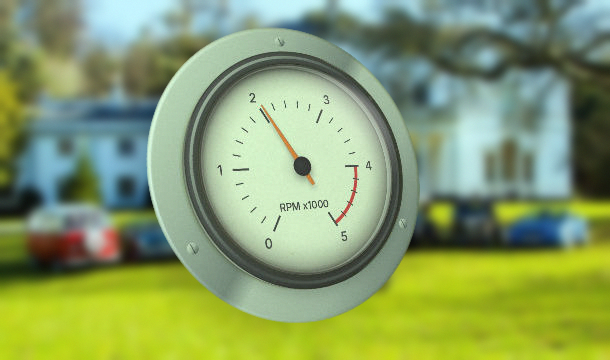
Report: 2000 rpm
